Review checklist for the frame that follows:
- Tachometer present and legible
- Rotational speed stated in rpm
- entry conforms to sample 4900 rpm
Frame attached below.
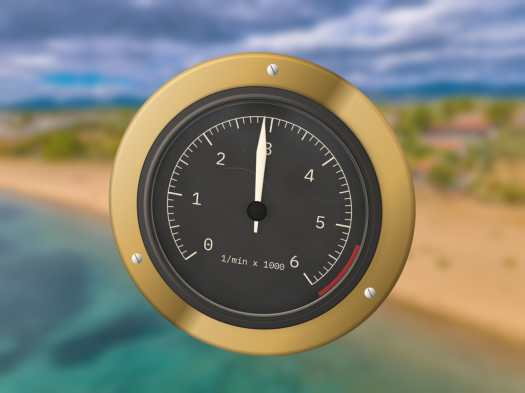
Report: 2900 rpm
